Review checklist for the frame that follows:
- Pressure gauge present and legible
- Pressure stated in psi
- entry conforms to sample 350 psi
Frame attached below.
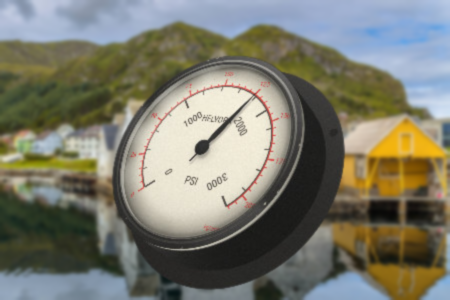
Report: 1800 psi
